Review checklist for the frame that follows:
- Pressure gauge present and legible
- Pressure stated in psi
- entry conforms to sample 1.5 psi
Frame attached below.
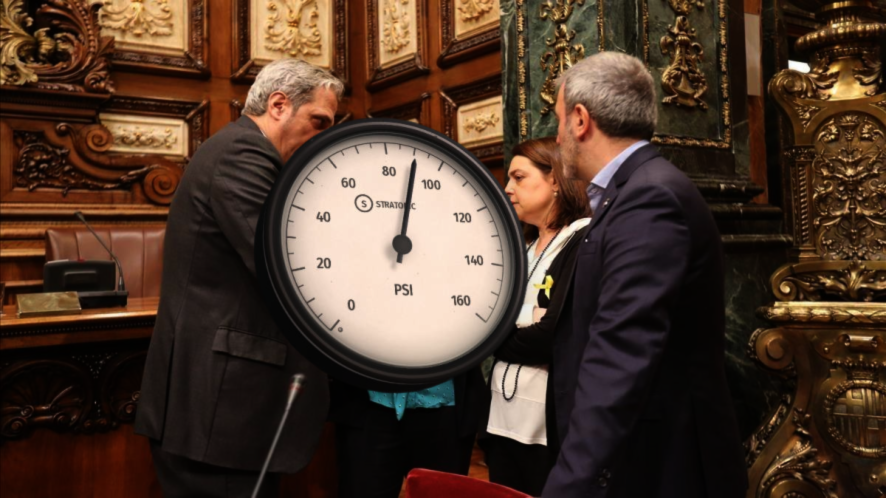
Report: 90 psi
